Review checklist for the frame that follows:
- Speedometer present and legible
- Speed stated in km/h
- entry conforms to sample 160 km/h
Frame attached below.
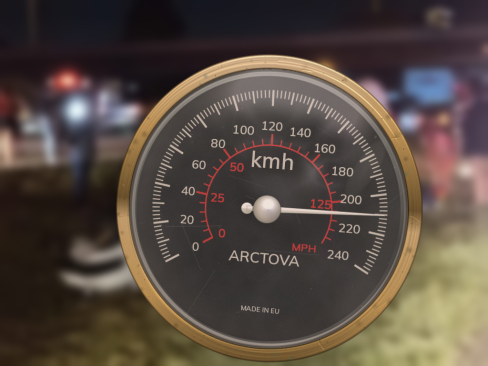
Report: 210 km/h
